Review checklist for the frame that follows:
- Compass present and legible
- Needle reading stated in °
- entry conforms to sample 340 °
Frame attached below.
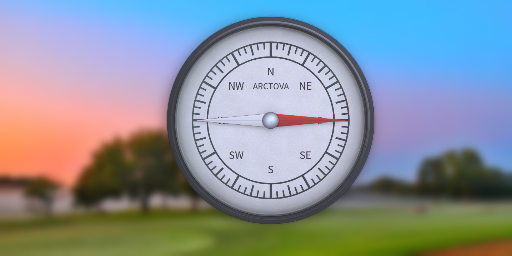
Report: 90 °
